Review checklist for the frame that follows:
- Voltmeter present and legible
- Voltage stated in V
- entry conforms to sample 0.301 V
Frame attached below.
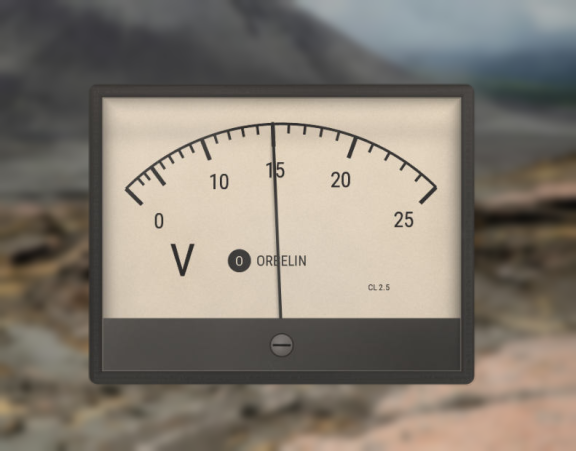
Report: 15 V
